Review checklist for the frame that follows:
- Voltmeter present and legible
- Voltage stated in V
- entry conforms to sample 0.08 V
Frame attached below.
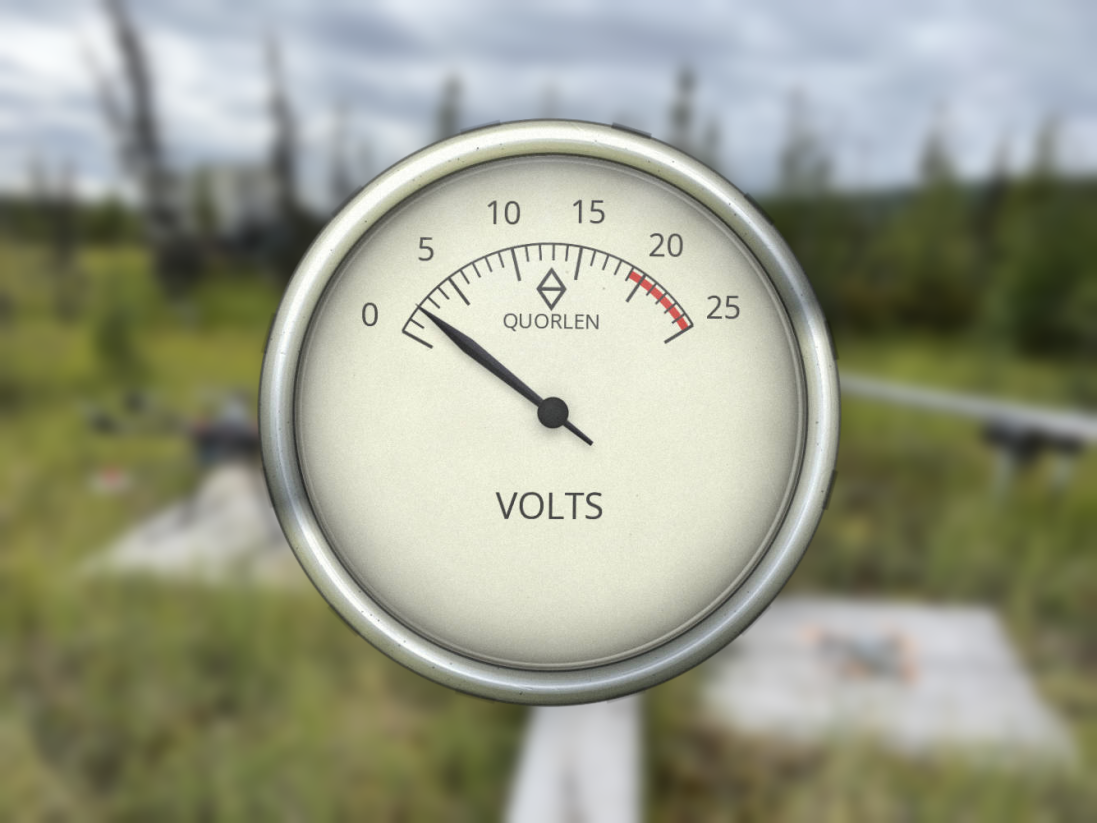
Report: 2 V
